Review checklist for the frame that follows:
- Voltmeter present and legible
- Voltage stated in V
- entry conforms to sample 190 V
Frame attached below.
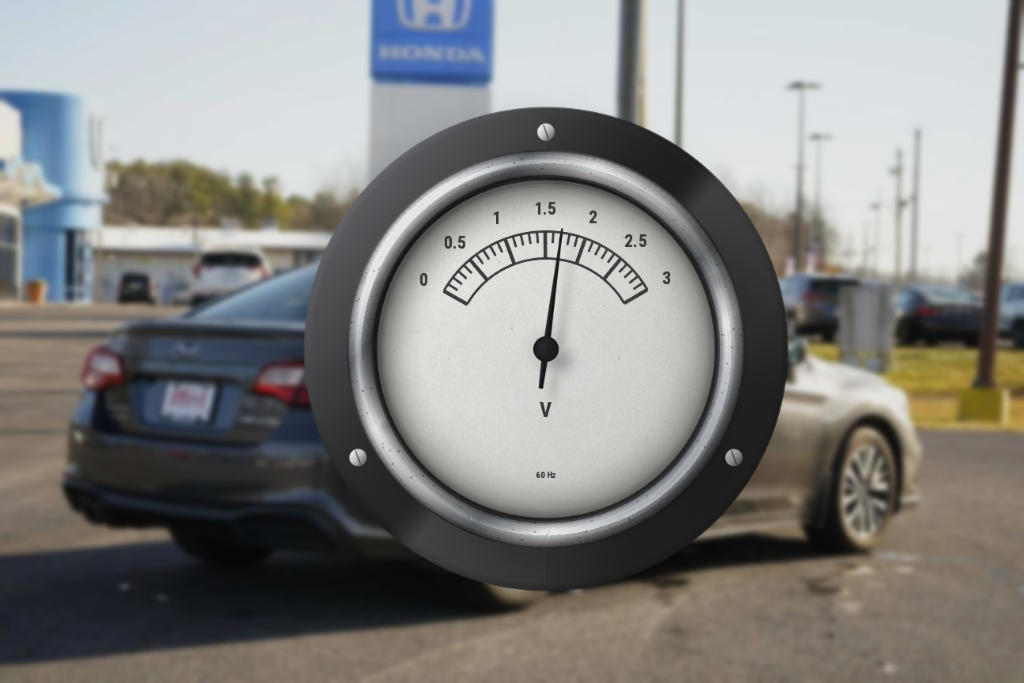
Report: 1.7 V
